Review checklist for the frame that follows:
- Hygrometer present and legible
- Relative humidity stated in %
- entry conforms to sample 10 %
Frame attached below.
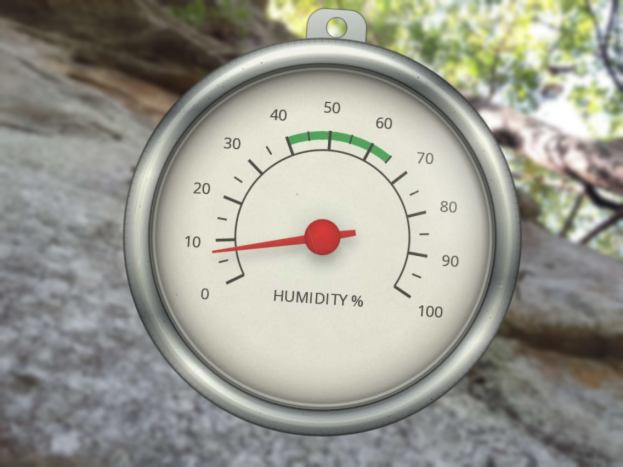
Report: 7.5 %
